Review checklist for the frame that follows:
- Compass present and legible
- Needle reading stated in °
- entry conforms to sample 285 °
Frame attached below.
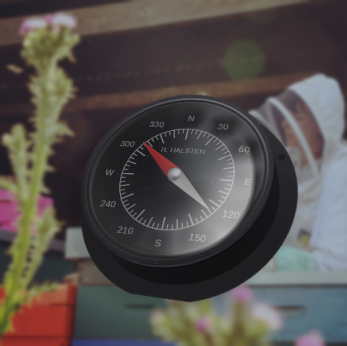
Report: 310 °
